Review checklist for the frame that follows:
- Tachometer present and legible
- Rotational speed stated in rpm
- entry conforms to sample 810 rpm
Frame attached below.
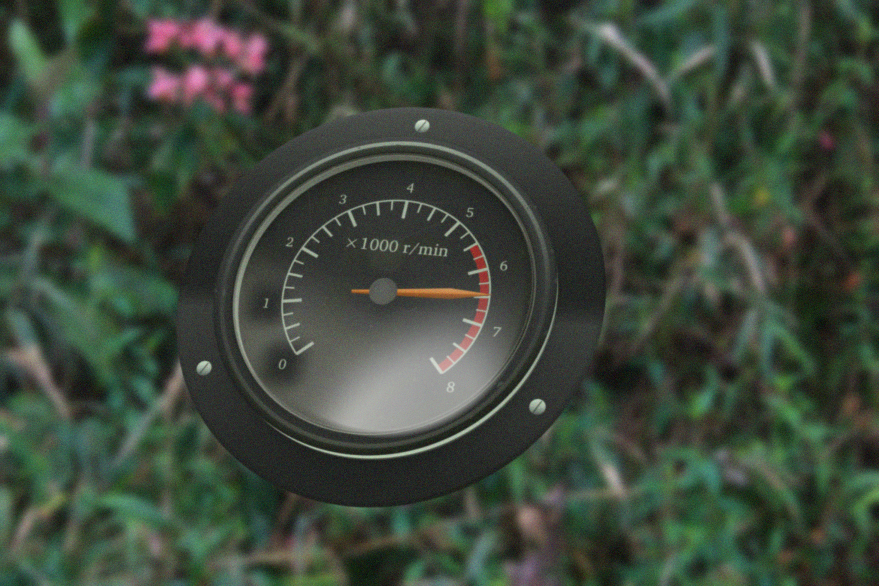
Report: 6500 rpm
